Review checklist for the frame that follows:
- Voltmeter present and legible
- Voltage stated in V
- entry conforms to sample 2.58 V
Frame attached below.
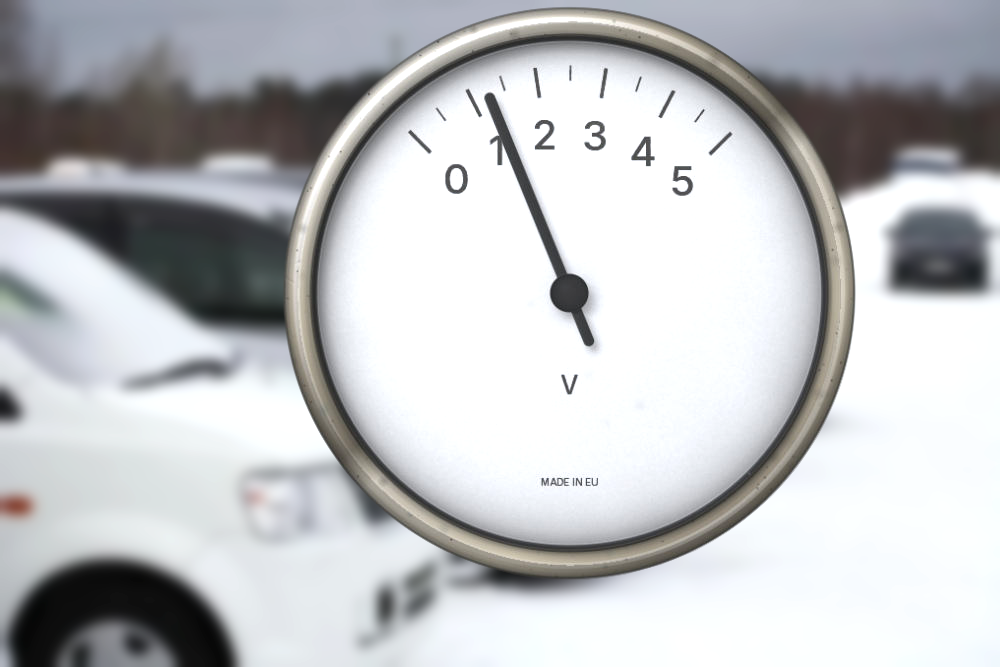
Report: 1.25 V
